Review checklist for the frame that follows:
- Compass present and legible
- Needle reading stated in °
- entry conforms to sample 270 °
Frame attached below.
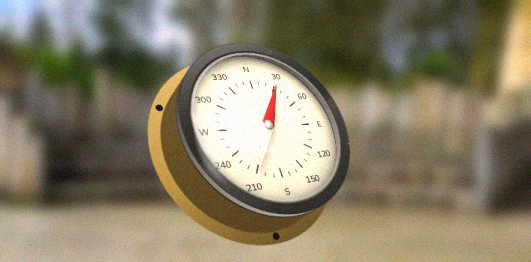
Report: 30 °
